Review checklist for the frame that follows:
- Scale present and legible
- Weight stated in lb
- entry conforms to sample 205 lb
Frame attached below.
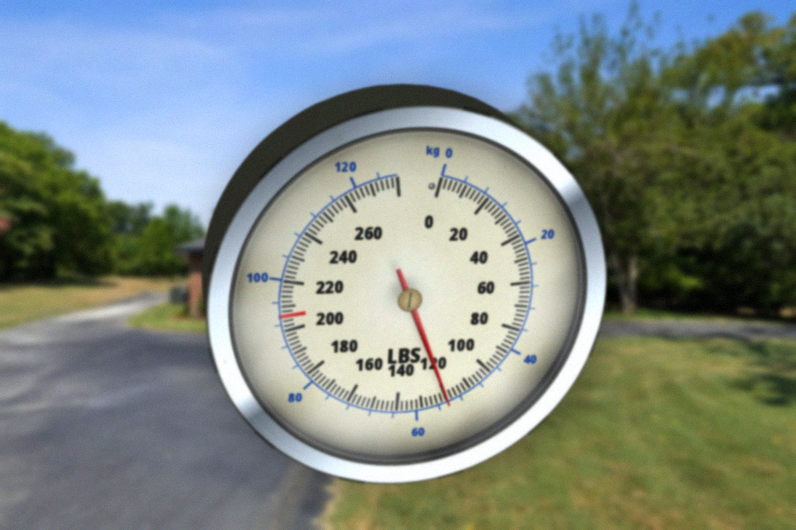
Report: 120 lb
